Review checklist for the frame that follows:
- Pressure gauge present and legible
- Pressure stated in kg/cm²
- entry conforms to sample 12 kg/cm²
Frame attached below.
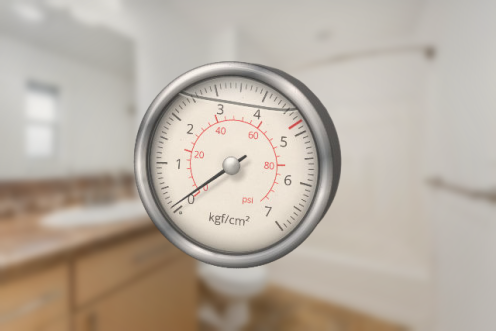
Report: 0.1 kg/cm²
